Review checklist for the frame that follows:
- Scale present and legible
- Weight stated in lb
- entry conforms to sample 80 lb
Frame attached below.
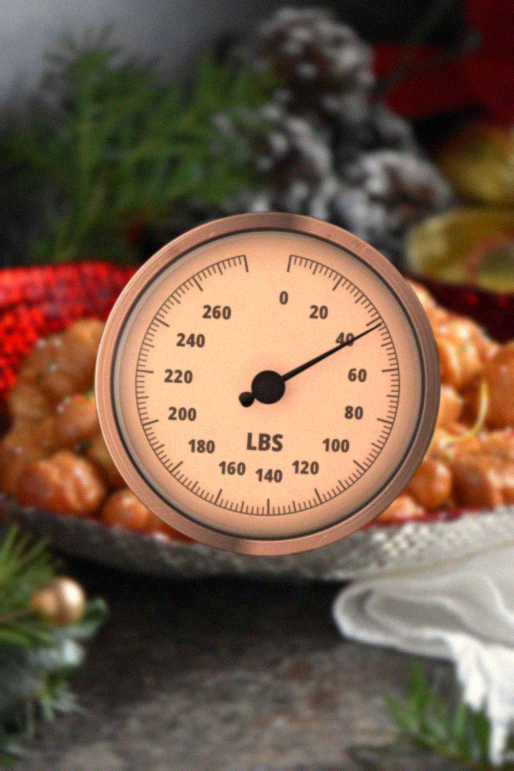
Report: 42 lb
